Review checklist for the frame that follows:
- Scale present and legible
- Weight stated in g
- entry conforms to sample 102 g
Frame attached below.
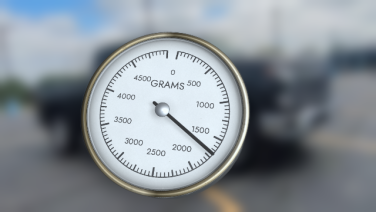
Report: 1700 g
